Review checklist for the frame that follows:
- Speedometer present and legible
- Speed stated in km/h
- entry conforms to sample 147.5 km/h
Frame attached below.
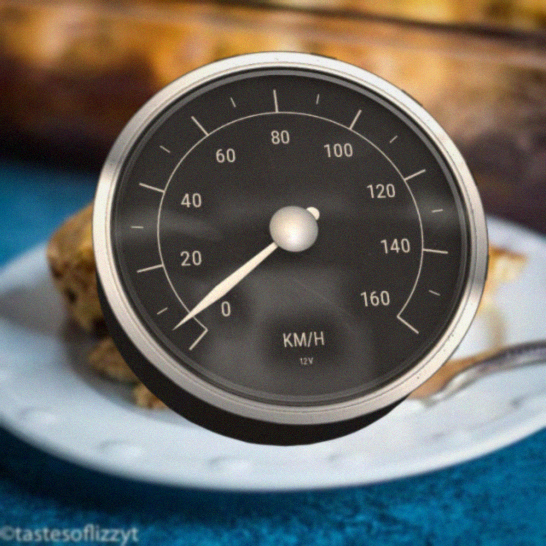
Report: 5 km/h
